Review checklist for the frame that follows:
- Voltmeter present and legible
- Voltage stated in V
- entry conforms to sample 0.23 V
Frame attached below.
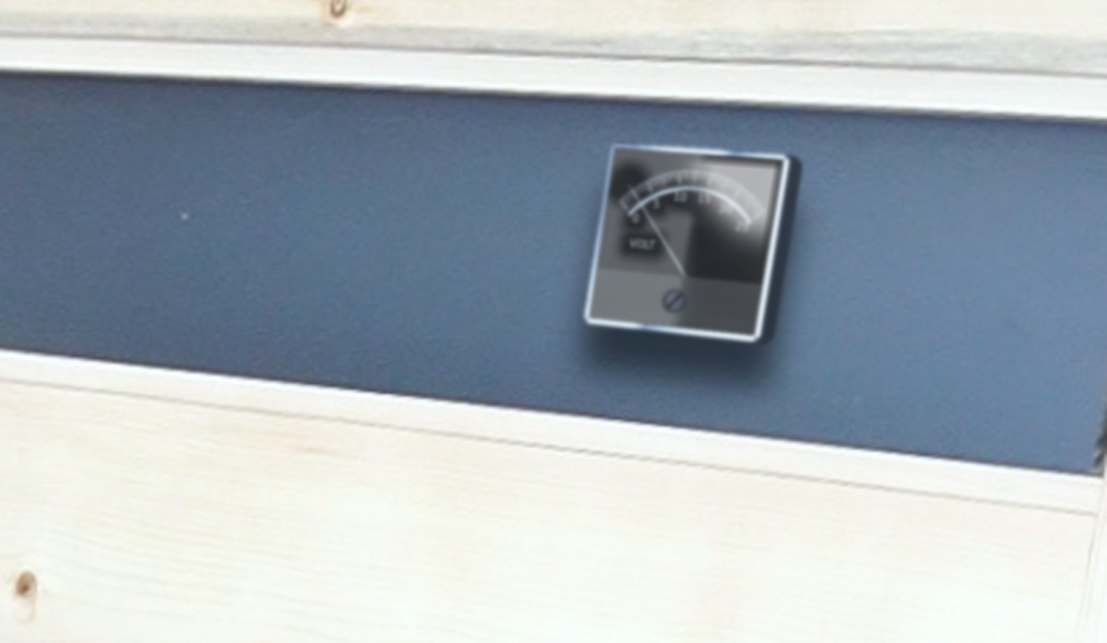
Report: 2.5 V
